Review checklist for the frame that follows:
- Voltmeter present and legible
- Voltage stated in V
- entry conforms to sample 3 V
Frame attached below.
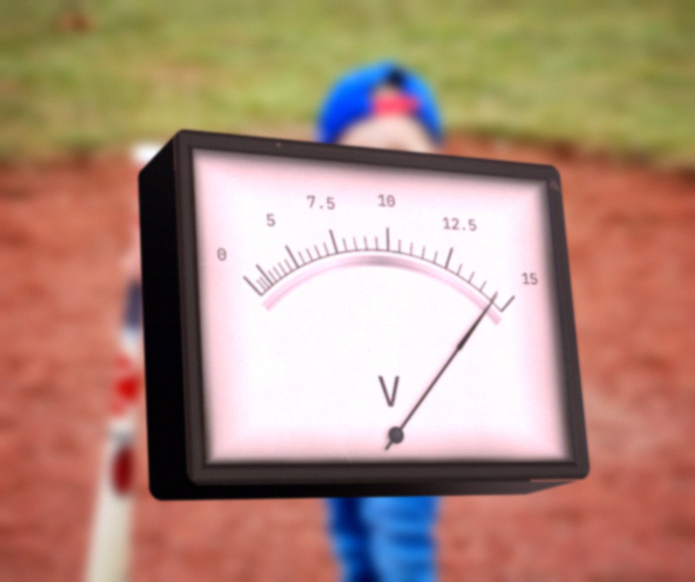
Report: 14.5 V
